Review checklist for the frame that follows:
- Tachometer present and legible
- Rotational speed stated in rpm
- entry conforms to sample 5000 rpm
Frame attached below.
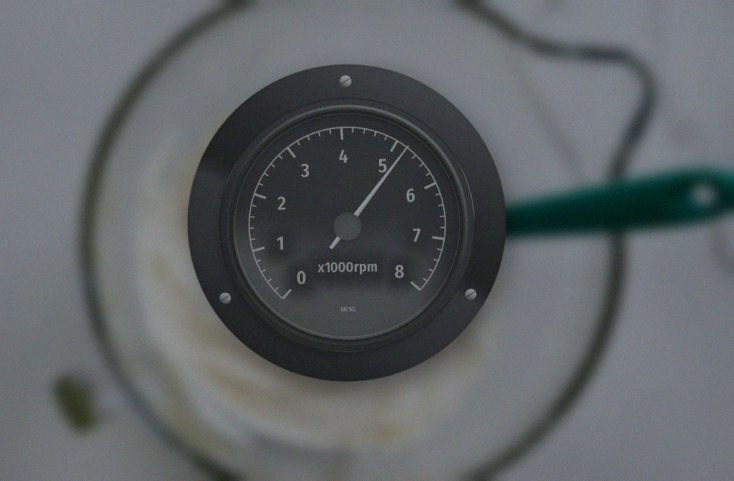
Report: 5200 rpm
